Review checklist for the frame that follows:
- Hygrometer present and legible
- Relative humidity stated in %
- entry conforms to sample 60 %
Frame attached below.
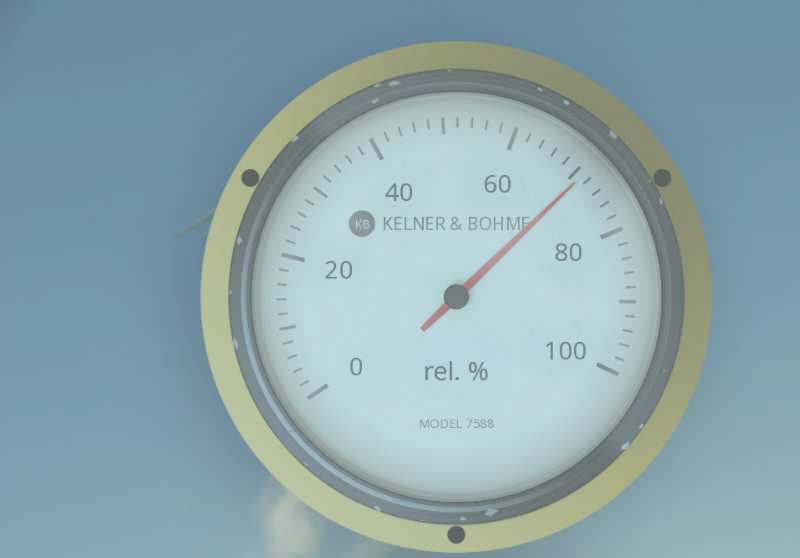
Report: 71 %
